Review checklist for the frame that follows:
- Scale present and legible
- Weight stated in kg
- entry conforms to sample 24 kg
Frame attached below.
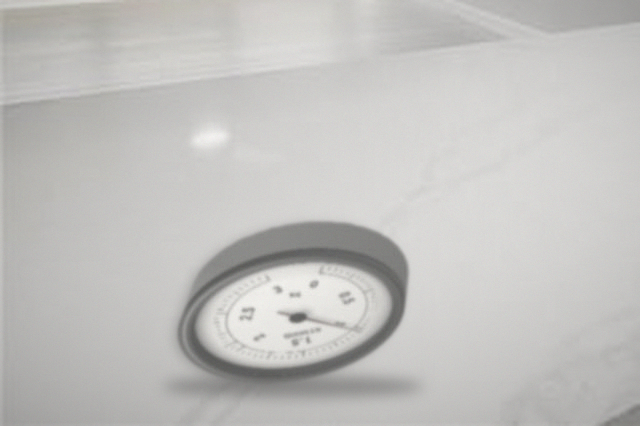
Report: 1 kg
